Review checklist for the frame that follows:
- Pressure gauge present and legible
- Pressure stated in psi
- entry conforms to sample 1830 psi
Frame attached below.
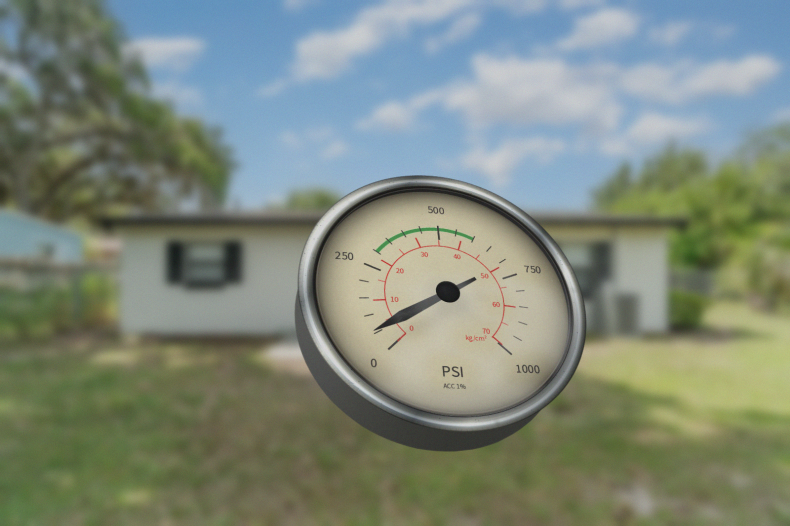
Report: 50 psi
